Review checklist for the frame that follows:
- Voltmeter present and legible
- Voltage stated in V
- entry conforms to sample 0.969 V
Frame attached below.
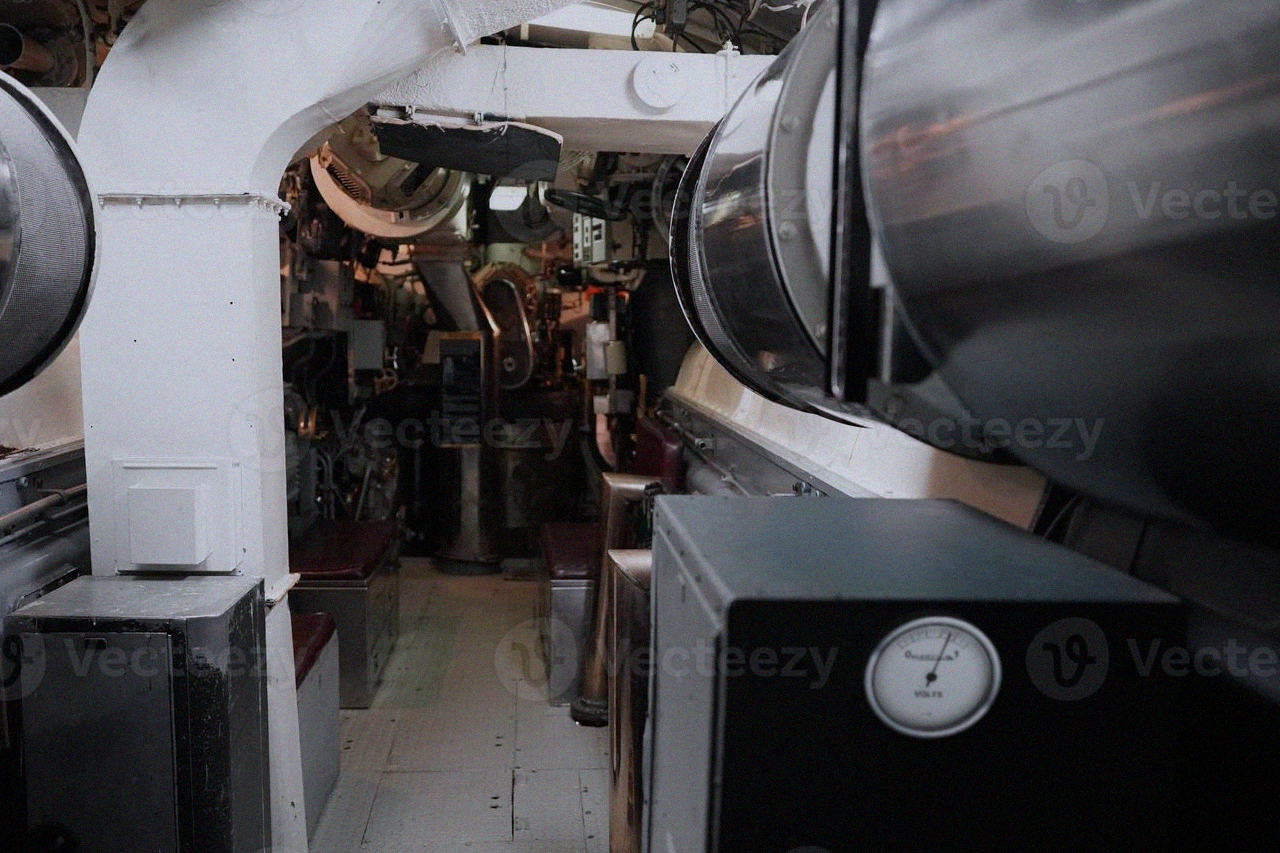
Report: 0.7 V
